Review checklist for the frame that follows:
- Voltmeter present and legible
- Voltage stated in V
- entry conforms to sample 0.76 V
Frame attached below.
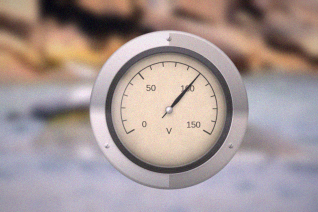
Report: 100 V
